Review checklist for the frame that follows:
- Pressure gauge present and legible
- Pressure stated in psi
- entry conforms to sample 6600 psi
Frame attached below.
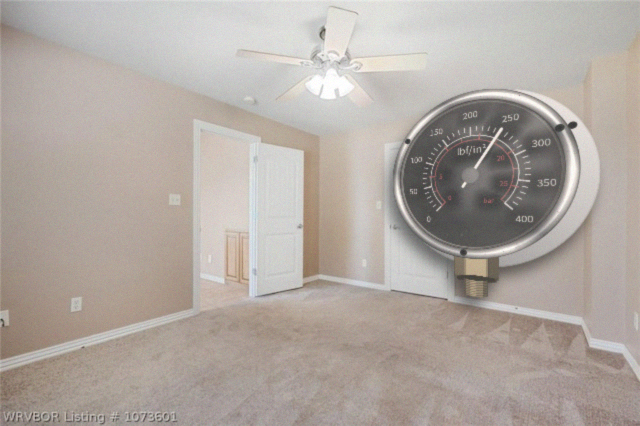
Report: 250 psi
